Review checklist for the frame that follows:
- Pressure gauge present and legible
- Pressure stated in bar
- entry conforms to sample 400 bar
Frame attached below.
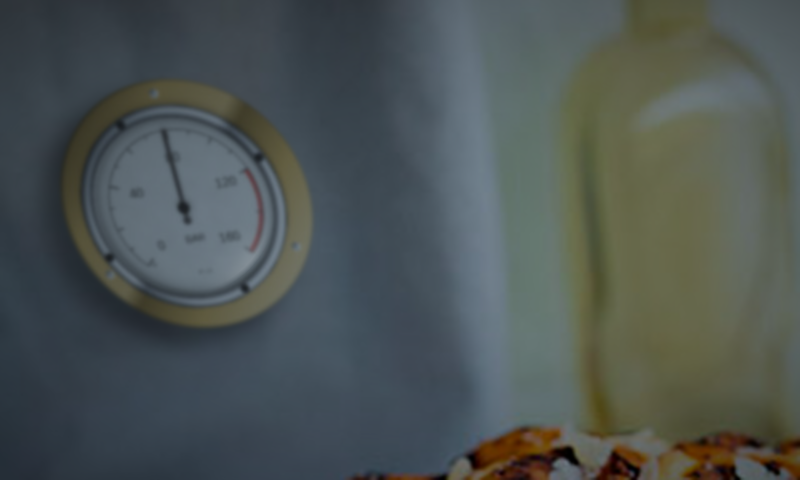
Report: 80 bar
